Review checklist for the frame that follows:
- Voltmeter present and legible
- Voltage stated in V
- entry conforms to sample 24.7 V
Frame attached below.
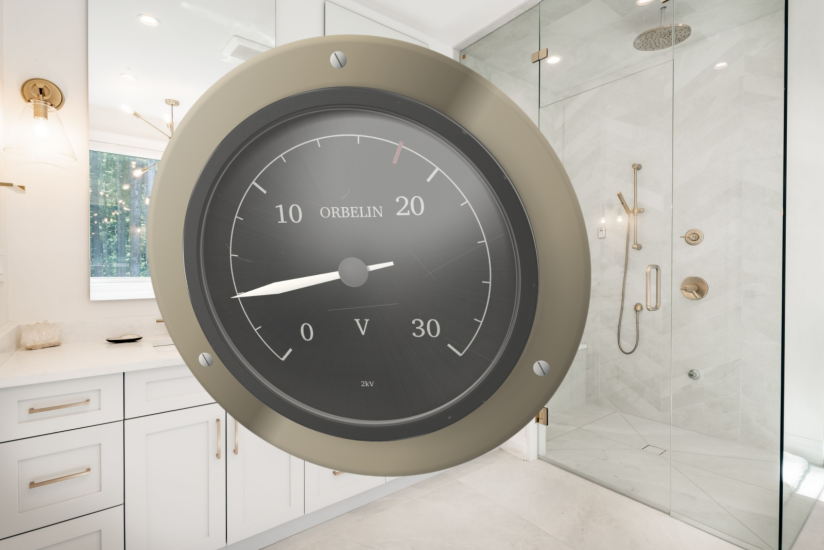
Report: 4 V
